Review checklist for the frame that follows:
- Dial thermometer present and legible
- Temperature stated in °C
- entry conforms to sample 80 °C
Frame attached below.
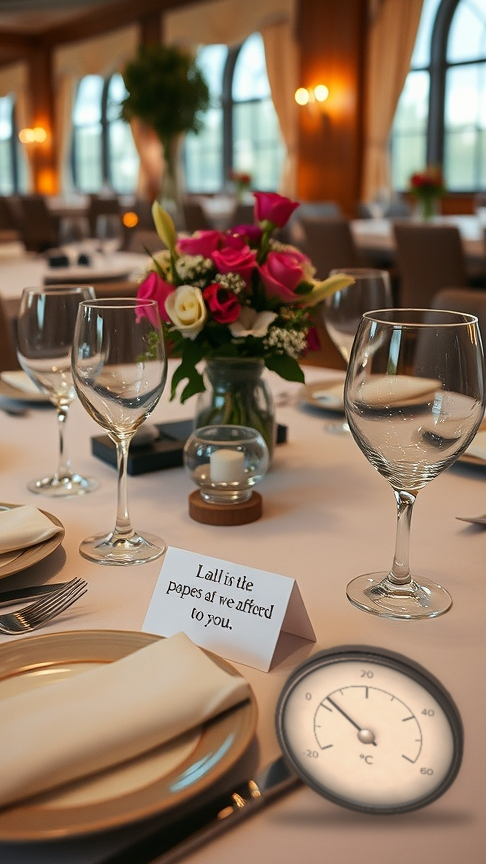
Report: 5 °C
